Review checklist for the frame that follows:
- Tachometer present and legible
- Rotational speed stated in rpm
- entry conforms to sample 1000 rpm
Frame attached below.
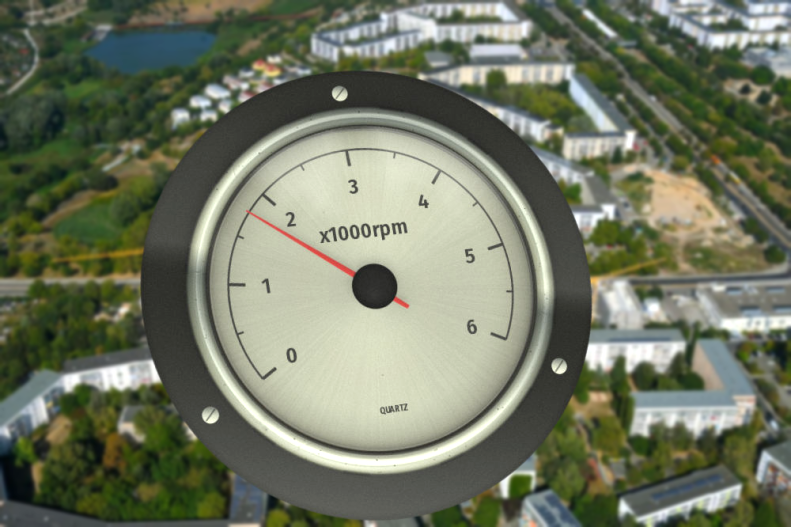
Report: 1750 rpm
